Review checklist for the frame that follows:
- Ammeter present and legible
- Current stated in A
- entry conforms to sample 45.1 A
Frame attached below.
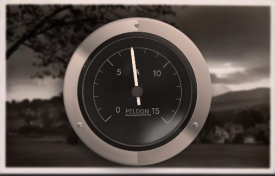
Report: 7 A
